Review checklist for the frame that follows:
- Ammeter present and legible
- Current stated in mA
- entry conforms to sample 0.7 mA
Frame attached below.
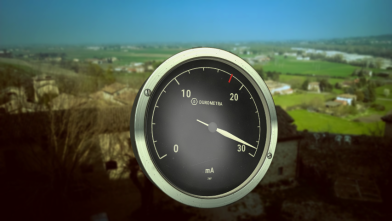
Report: 29 mA
